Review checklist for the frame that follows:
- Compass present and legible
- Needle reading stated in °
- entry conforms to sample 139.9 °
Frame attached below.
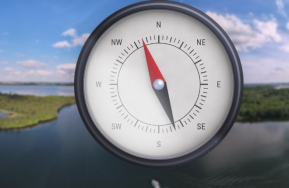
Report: 340 °
